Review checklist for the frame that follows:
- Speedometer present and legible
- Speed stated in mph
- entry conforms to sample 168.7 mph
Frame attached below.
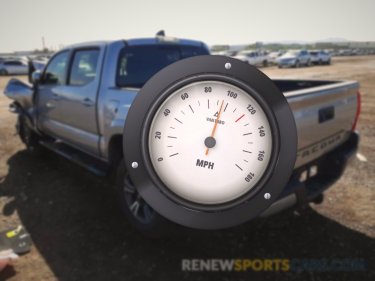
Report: 95 mph
